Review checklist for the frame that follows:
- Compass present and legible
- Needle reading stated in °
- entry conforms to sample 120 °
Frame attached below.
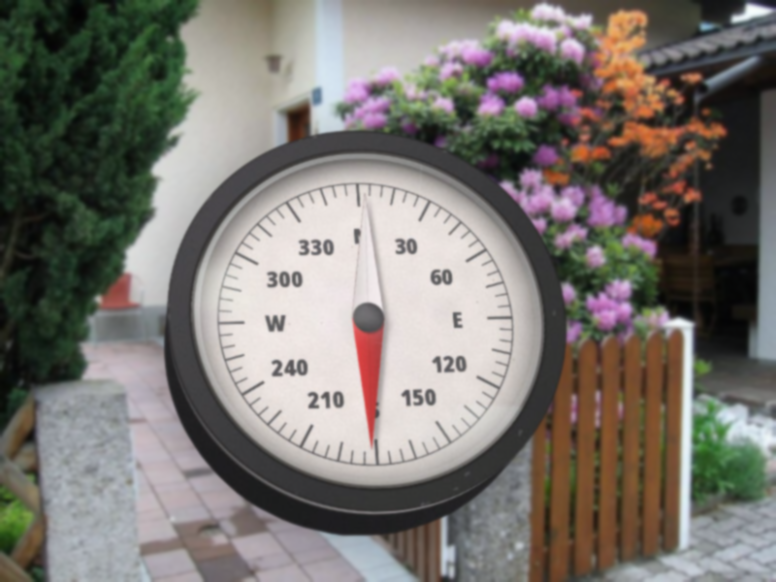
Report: 182.5 °
